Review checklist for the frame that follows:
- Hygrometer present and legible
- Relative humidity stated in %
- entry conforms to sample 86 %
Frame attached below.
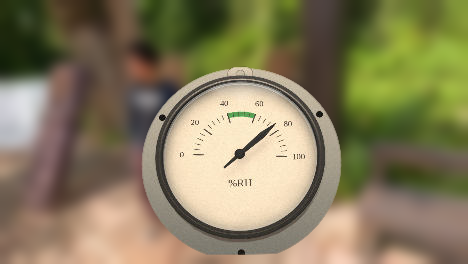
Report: 76 %
